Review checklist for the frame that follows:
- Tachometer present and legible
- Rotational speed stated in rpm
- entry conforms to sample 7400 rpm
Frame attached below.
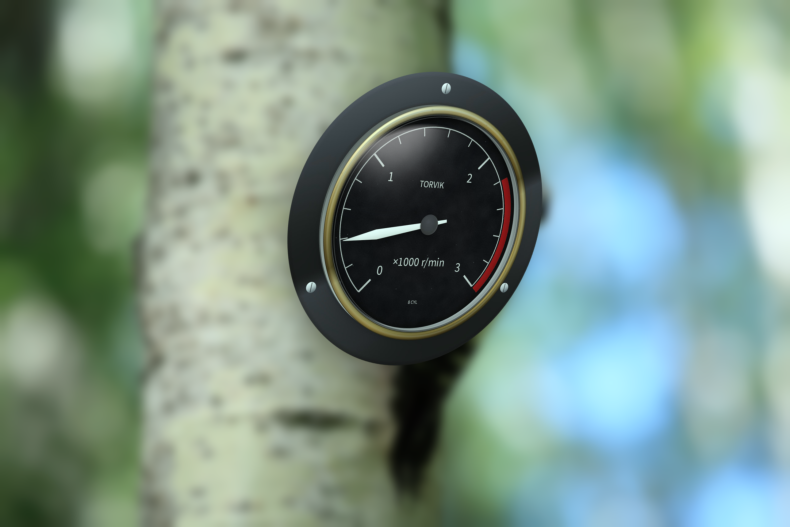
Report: 400 rpm
